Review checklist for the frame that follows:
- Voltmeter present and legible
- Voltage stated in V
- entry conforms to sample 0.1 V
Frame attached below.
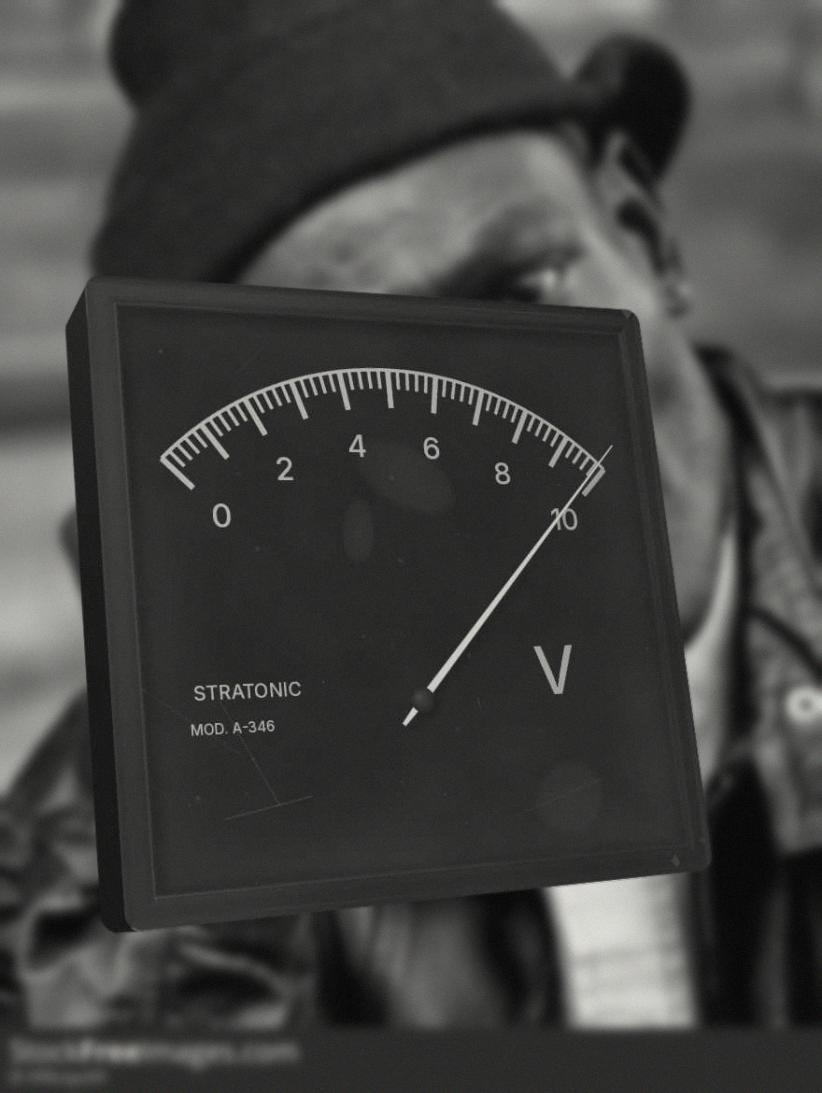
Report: 9.8 V
